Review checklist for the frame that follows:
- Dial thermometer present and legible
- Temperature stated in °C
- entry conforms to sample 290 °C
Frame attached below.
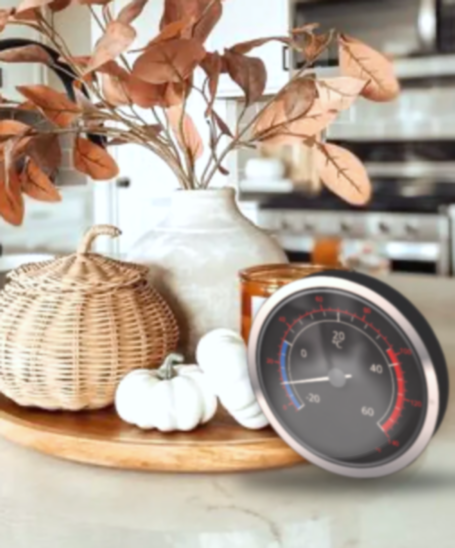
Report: -12 °C
